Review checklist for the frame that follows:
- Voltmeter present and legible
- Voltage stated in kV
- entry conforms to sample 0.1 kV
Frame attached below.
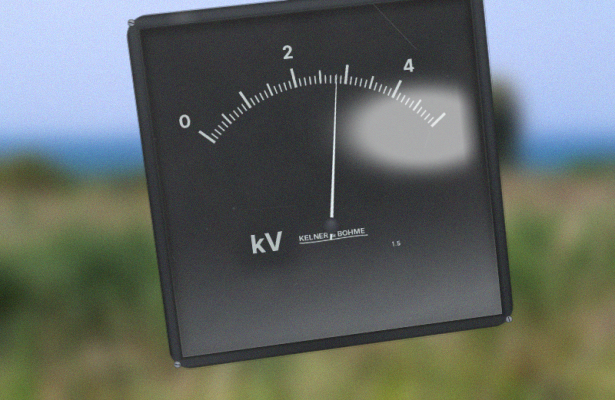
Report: 2.8 kV
